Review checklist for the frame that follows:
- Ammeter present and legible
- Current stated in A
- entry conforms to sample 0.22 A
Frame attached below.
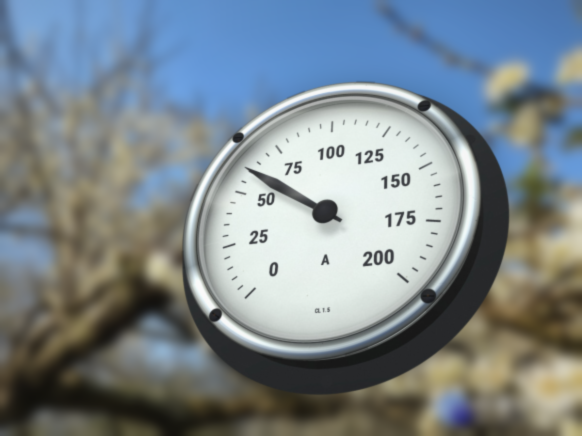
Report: 60 A
